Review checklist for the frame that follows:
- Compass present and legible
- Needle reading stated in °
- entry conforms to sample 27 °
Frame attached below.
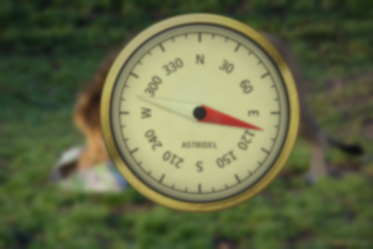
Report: 105 °
